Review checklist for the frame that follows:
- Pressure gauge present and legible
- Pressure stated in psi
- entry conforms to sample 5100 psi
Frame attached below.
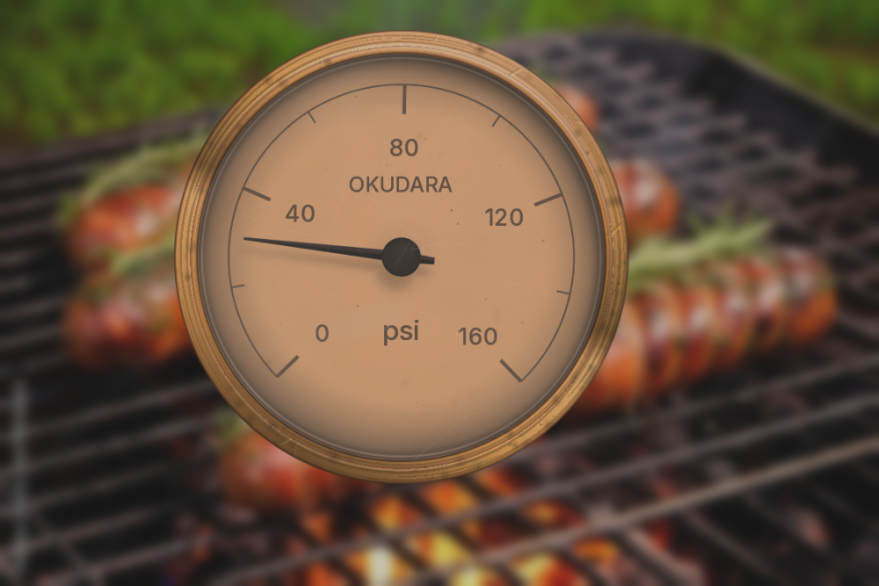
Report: 30 psi
